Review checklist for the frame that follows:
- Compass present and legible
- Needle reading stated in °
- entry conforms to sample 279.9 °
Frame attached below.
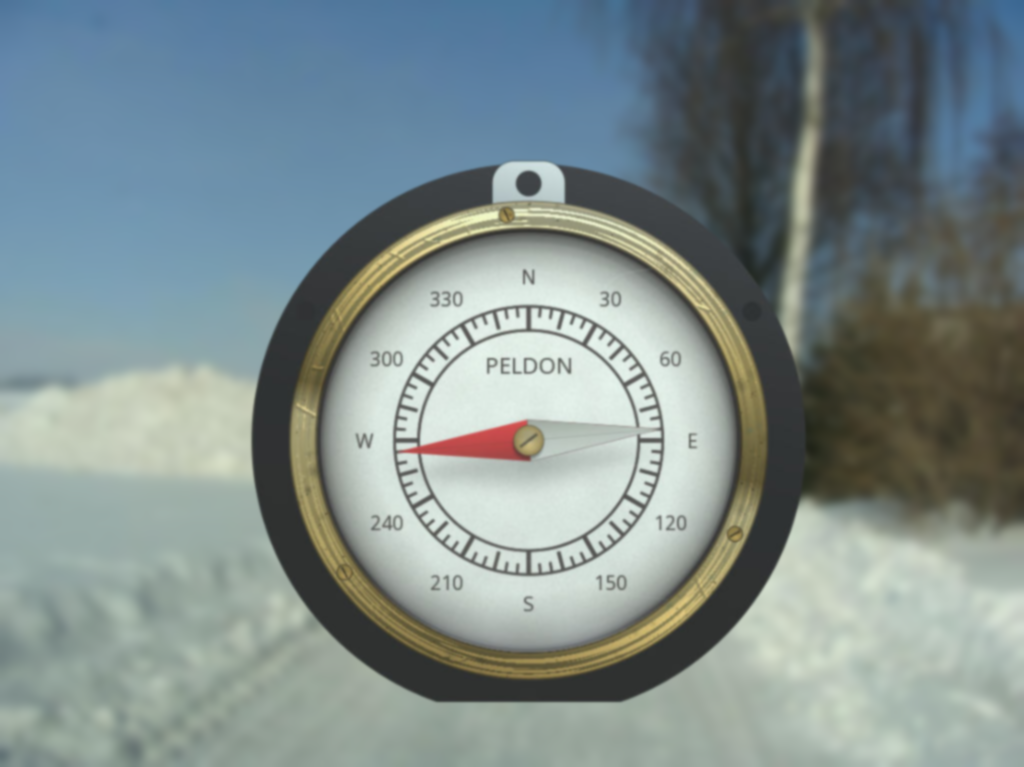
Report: 265 °
